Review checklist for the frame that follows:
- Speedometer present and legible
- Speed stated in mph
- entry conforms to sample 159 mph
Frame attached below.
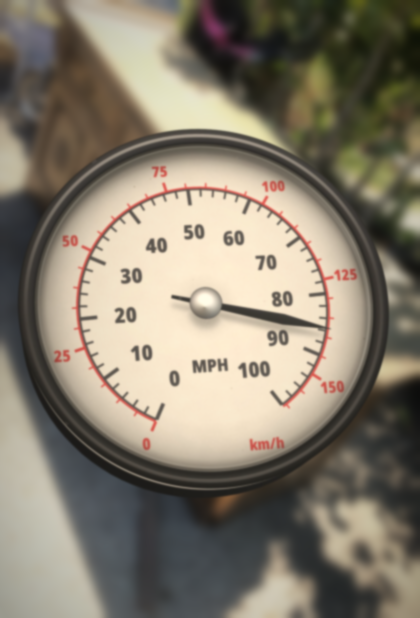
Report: 86 mph
